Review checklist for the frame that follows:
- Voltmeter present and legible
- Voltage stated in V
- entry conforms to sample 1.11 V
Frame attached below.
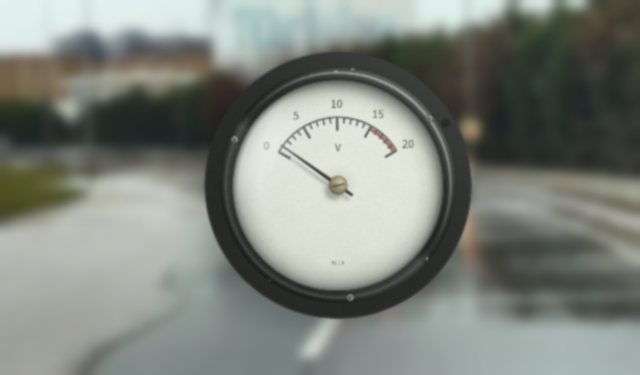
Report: 1 V
